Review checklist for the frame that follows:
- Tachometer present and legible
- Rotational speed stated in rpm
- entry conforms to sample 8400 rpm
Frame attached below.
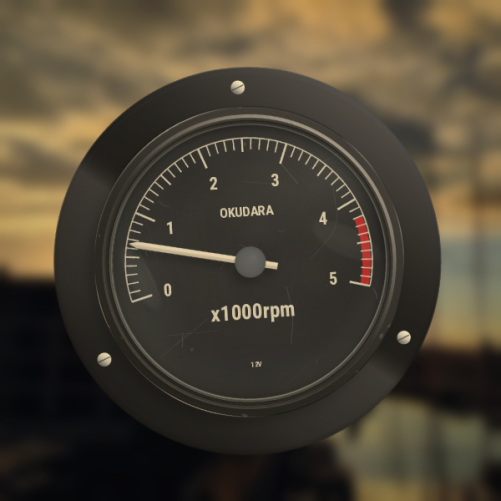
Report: 650 rpm
